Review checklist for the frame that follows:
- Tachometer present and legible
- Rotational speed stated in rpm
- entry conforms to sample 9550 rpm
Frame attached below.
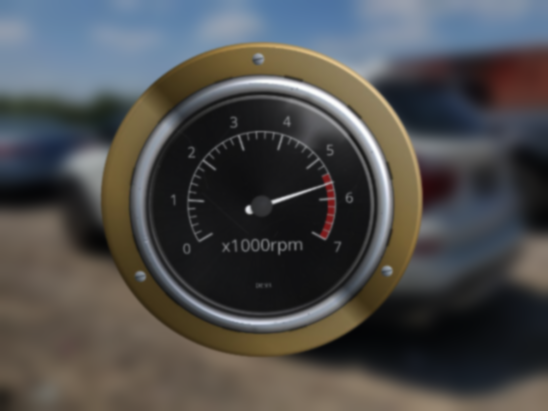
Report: 5600 rpm
